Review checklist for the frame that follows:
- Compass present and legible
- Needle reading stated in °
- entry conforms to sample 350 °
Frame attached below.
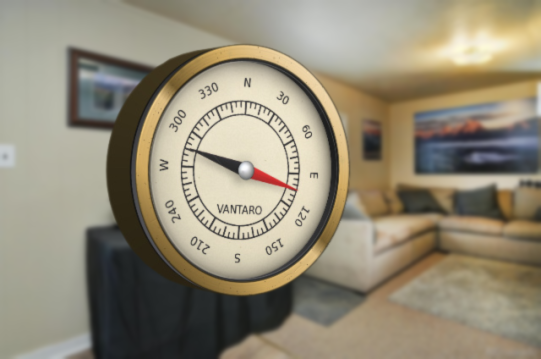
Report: 105 °
